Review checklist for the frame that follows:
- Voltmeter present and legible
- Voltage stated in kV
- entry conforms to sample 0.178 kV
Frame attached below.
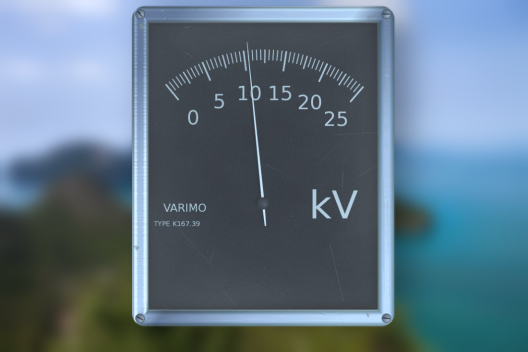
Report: 10.5 kV
